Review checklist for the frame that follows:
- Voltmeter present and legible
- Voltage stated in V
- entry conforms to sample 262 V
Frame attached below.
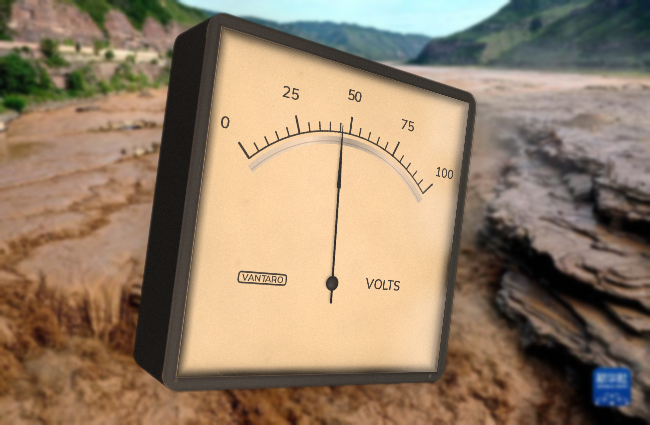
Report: 45 V
